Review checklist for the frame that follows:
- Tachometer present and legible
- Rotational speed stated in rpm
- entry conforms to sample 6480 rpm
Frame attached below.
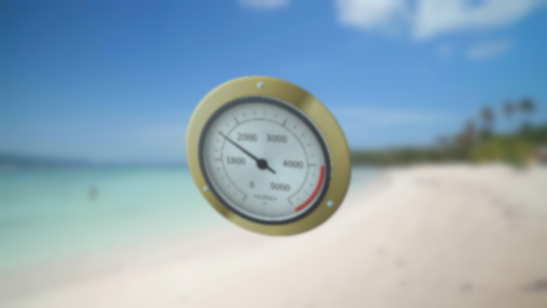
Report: 1600 rpm
